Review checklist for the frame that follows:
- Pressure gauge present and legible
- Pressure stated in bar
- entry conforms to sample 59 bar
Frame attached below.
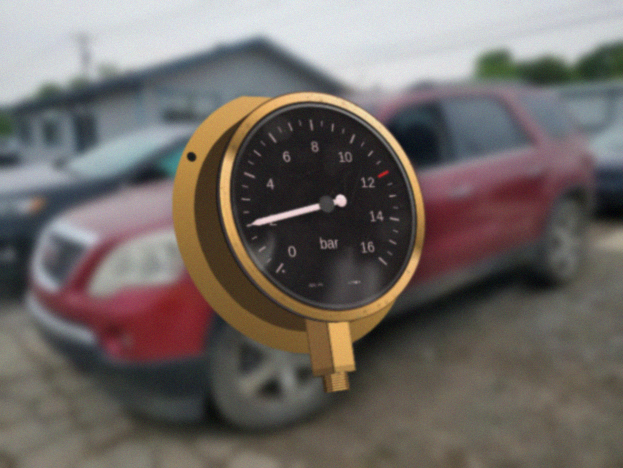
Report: 2 bar
